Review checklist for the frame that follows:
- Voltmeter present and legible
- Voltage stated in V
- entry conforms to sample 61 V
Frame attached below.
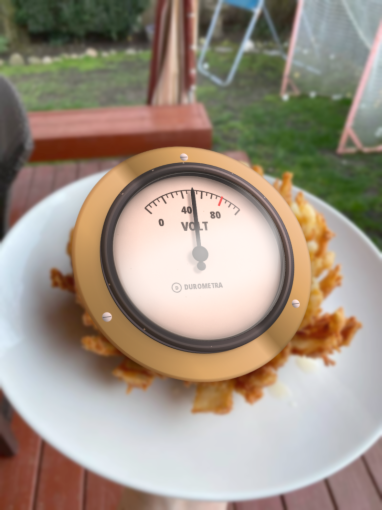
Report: 50 V
